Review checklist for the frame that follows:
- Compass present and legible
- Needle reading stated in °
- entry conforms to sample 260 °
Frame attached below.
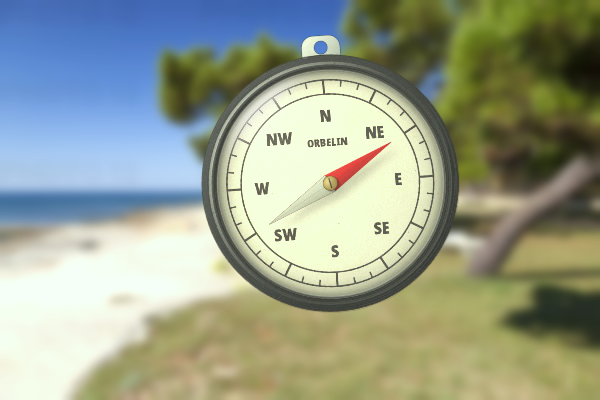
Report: 60 °
